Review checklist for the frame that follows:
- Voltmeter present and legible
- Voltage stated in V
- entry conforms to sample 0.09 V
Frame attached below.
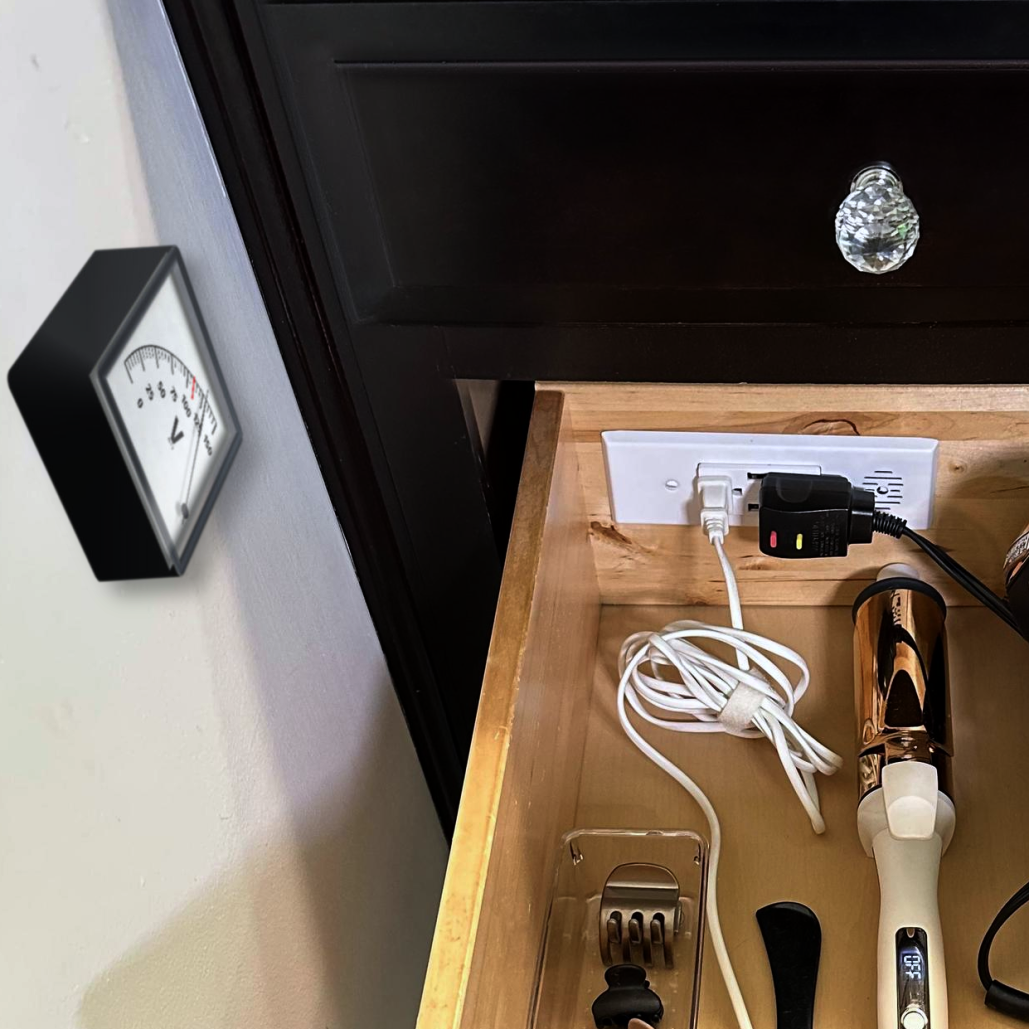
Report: 125 V
